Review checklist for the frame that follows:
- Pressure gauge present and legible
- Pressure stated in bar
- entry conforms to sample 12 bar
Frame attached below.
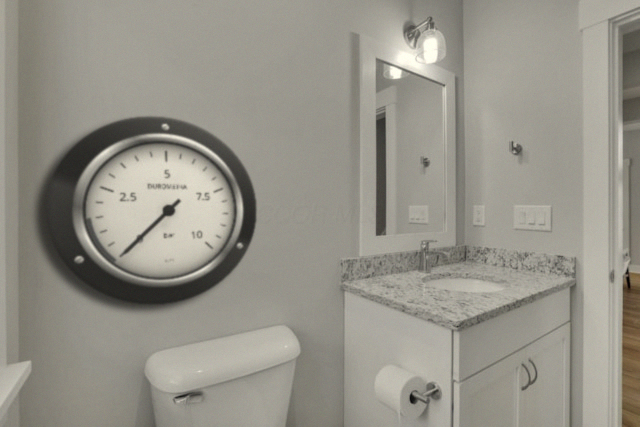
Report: 0 bar
